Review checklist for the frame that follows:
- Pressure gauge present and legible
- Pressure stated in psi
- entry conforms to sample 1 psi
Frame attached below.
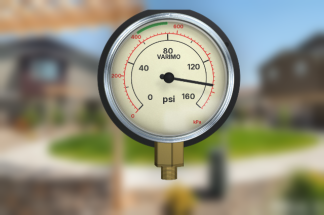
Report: 140 psi
